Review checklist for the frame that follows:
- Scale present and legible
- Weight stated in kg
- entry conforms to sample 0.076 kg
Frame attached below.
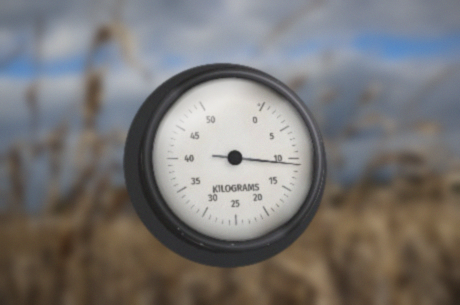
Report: 11 kg
